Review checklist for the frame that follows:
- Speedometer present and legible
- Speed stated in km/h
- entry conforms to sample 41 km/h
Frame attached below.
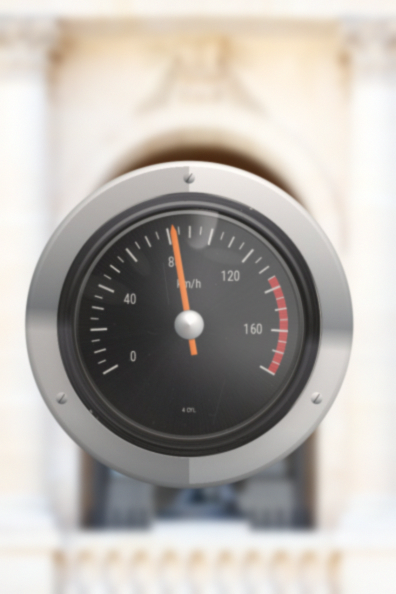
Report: 82.5 km/h
